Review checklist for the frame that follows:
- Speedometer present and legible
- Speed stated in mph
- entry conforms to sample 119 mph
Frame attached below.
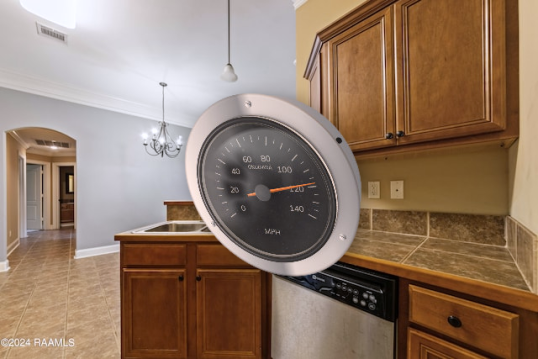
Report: 117.5 mph
